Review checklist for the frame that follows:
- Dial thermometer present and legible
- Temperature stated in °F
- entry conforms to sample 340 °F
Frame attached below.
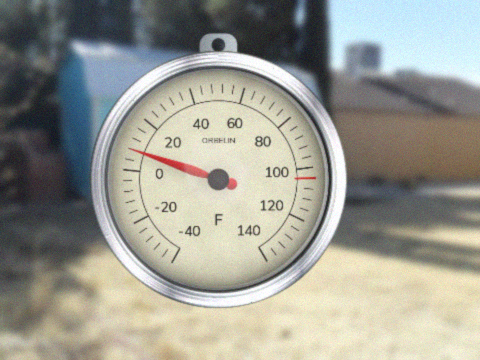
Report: 8 °F
